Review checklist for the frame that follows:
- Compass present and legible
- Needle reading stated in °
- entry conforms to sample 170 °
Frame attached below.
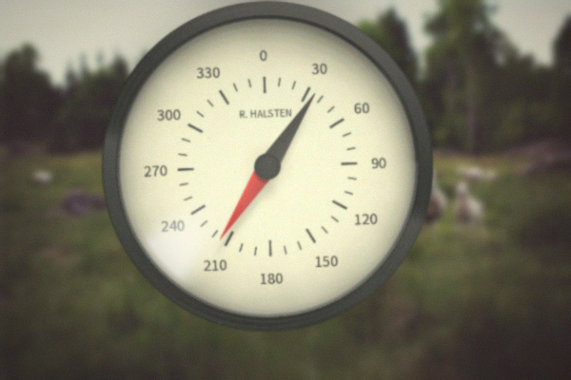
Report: 215 °
